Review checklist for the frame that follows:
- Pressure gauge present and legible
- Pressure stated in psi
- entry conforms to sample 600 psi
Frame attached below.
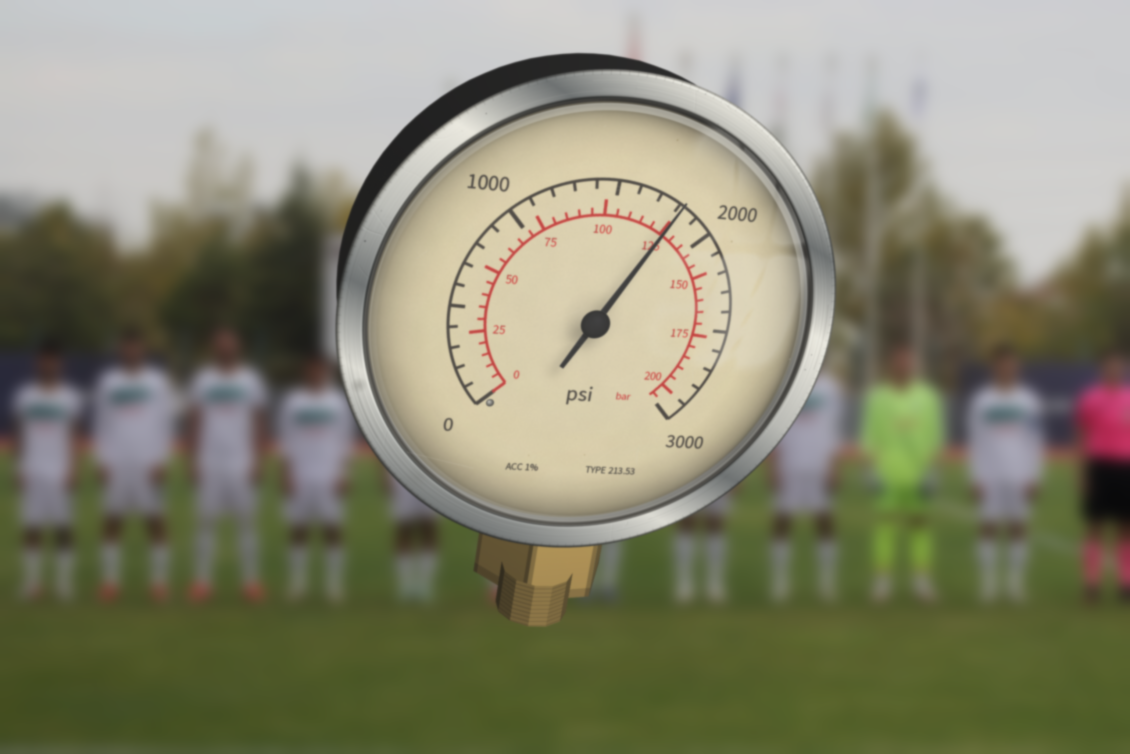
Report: 1800 psi
